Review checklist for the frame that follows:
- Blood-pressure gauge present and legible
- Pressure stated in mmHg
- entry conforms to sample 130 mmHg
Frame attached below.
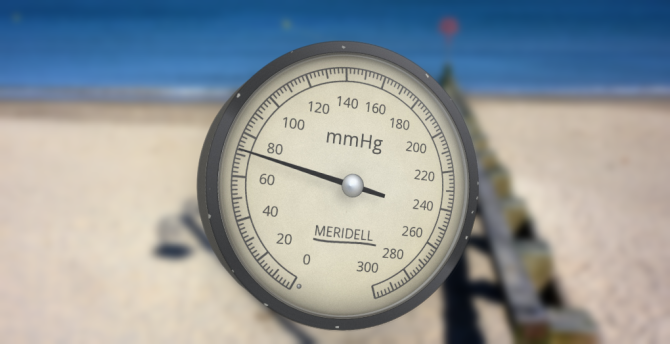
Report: 72 mmHg
